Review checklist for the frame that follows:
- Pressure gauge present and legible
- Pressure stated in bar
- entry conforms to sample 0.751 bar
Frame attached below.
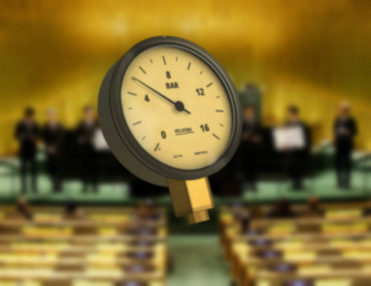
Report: 5 bar
